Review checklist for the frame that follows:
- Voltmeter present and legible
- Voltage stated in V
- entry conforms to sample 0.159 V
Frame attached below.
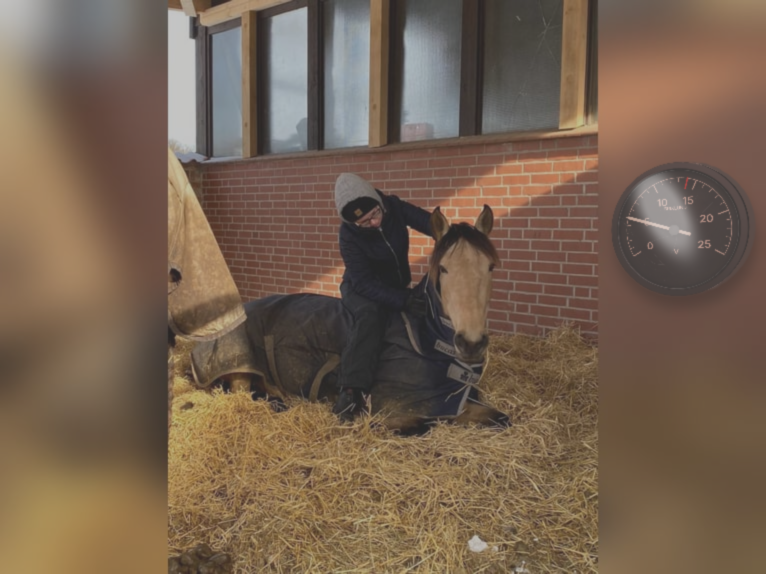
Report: 5 V
